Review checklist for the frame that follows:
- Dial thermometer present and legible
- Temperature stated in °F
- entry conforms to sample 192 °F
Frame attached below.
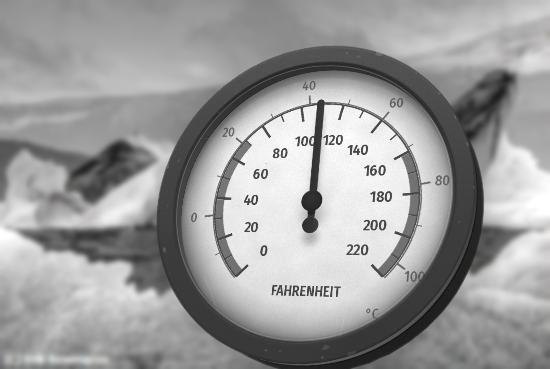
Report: 110 °F
